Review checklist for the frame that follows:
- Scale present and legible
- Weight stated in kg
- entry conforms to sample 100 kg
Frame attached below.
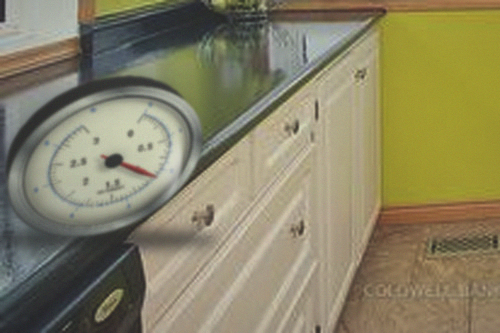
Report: 1 kg
